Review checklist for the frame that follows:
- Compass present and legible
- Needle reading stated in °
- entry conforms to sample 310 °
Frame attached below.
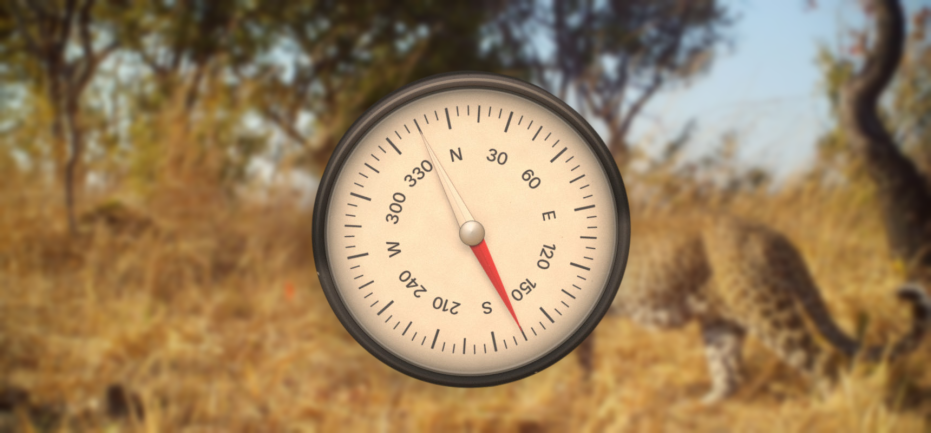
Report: 165 °
